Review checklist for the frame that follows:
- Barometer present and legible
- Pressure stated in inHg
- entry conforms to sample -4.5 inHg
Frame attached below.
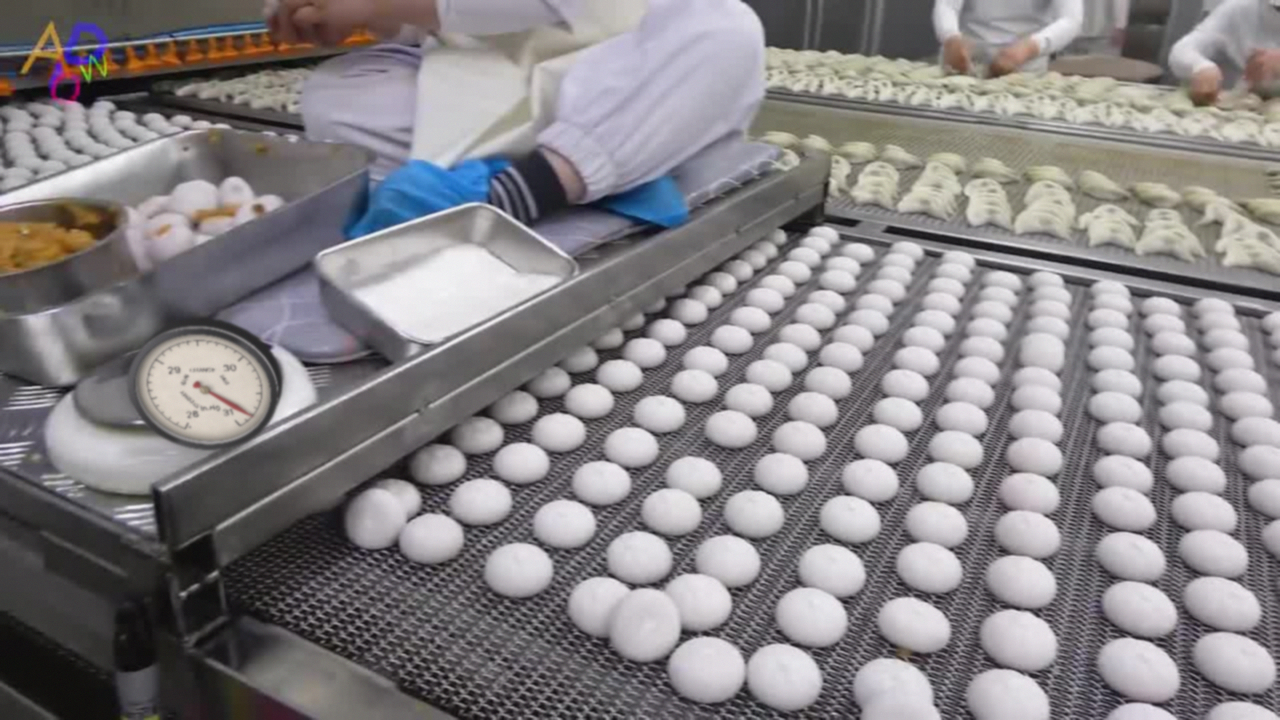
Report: 30.8 inHg
